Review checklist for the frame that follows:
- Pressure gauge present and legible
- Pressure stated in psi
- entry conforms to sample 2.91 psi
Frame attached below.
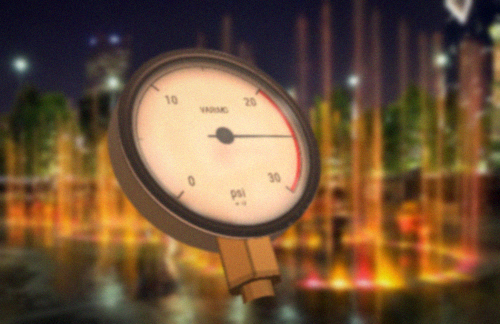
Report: 25 psi
